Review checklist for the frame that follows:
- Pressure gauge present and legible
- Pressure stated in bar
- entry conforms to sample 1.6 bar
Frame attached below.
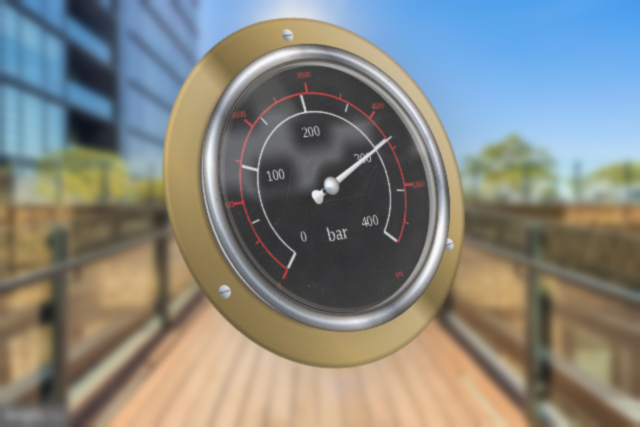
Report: 300 bar
